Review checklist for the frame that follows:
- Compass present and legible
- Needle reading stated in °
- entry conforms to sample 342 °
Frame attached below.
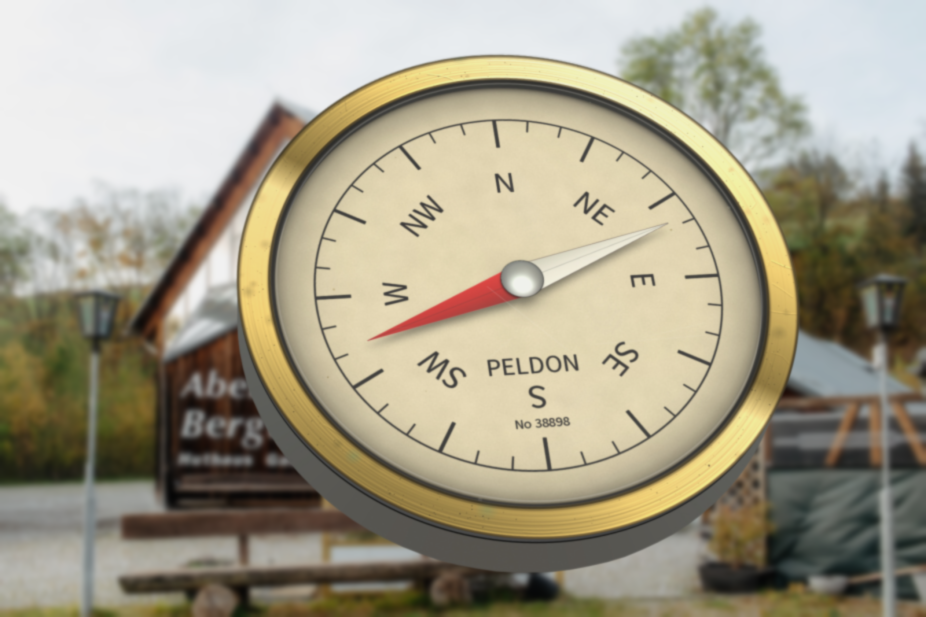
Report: 250 °
